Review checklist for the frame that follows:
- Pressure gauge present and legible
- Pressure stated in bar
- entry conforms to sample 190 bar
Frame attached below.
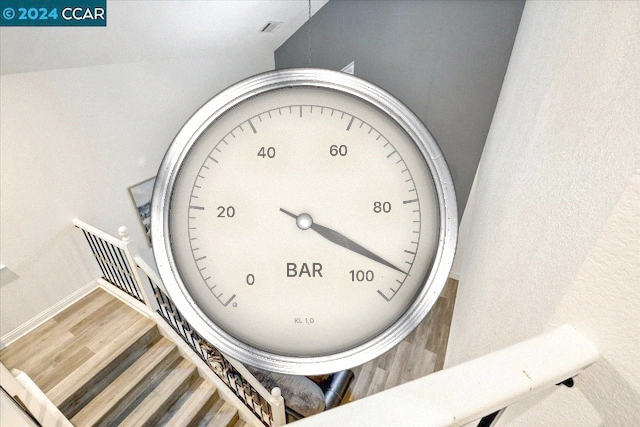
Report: 94 bar
